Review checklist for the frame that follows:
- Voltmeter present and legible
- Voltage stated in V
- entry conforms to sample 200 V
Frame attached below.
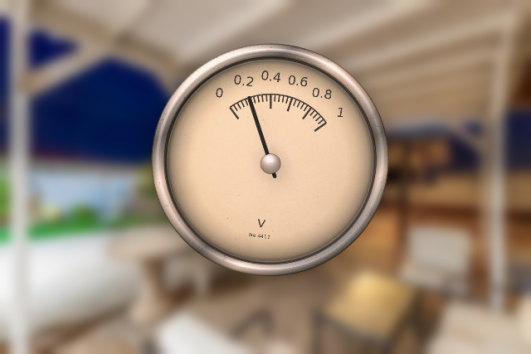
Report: 0.2 V
